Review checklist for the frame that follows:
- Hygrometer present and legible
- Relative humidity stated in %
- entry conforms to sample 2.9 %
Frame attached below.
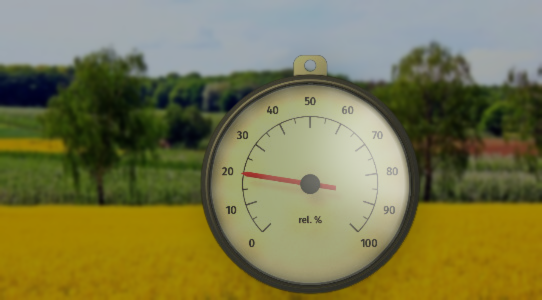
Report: 20 %
